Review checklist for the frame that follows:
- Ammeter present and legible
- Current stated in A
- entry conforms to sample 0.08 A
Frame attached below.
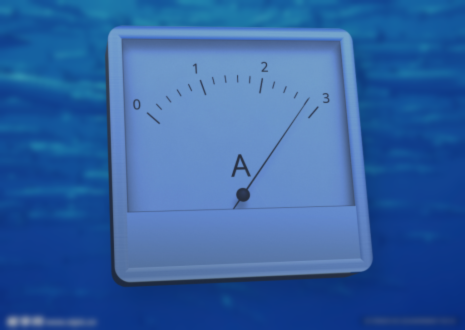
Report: 2.8 A
